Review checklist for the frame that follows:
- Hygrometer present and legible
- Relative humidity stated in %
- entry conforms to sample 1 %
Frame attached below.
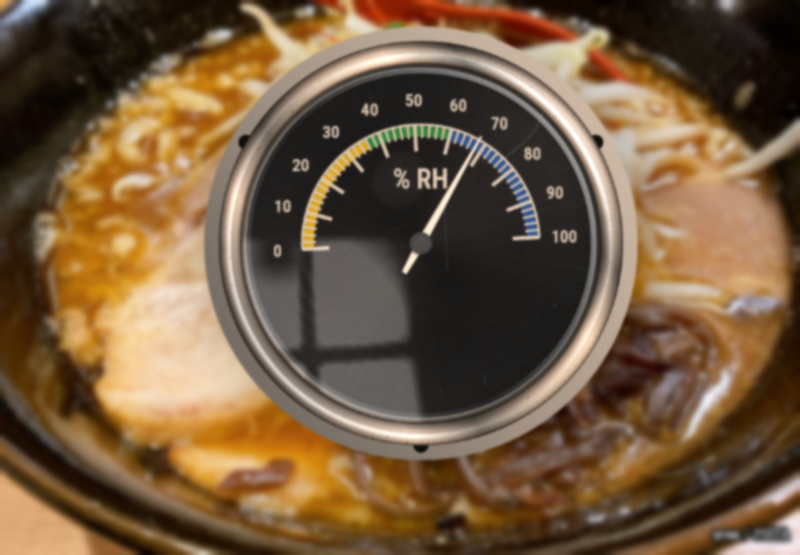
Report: 68 %
